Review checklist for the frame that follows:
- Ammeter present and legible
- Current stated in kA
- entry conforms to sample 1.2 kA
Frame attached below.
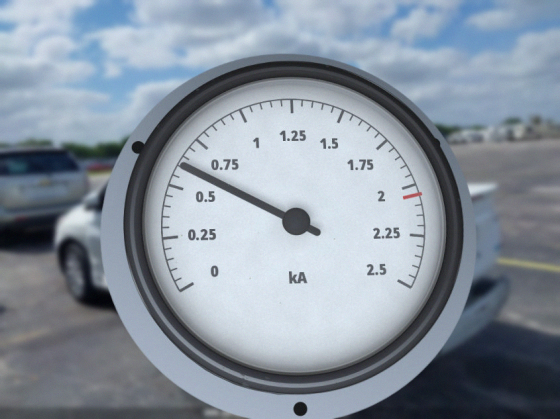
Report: 0.6 kA
